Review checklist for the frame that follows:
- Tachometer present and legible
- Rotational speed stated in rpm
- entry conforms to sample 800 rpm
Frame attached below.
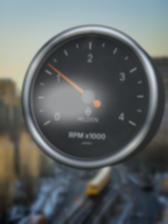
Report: 1125 rpm
